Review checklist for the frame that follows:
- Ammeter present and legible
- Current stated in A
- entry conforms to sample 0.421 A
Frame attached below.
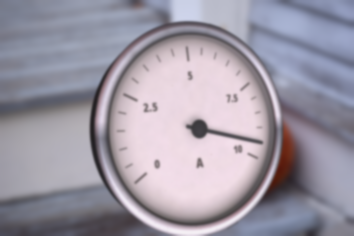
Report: 9.5 A
